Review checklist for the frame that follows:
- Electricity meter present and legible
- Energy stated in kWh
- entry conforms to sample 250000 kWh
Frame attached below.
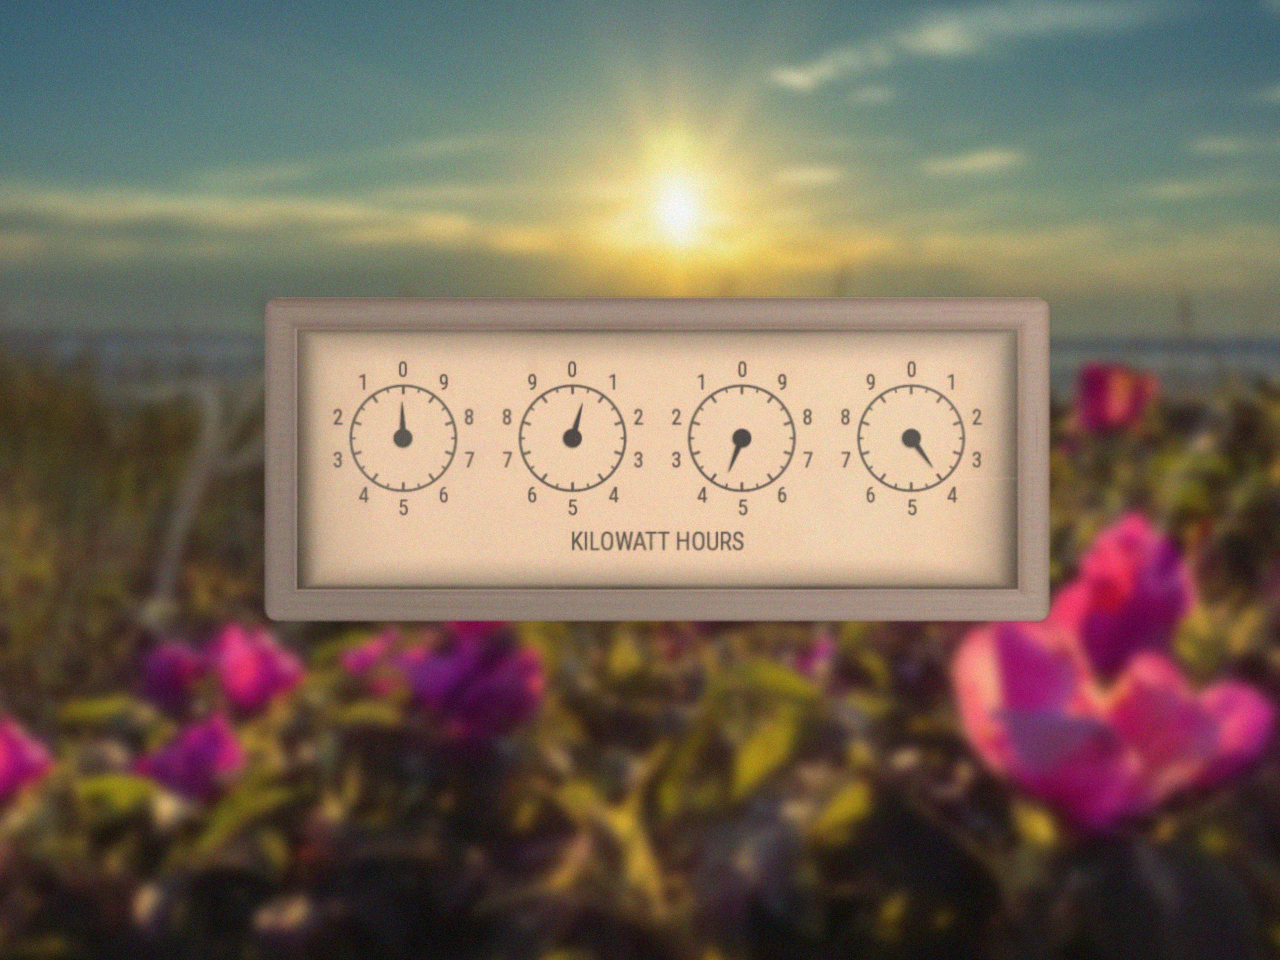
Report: 44 kWh
